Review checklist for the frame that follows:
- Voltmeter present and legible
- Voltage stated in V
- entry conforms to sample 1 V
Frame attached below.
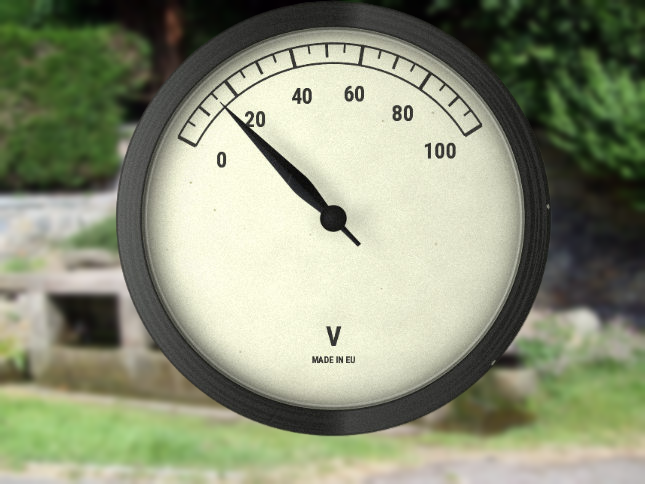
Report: 15 V
